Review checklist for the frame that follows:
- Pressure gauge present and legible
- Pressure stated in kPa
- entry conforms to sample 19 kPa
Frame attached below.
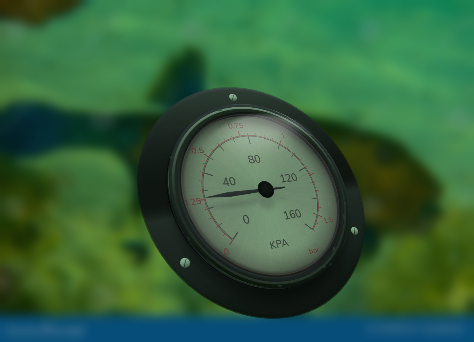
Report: 25 kPa
